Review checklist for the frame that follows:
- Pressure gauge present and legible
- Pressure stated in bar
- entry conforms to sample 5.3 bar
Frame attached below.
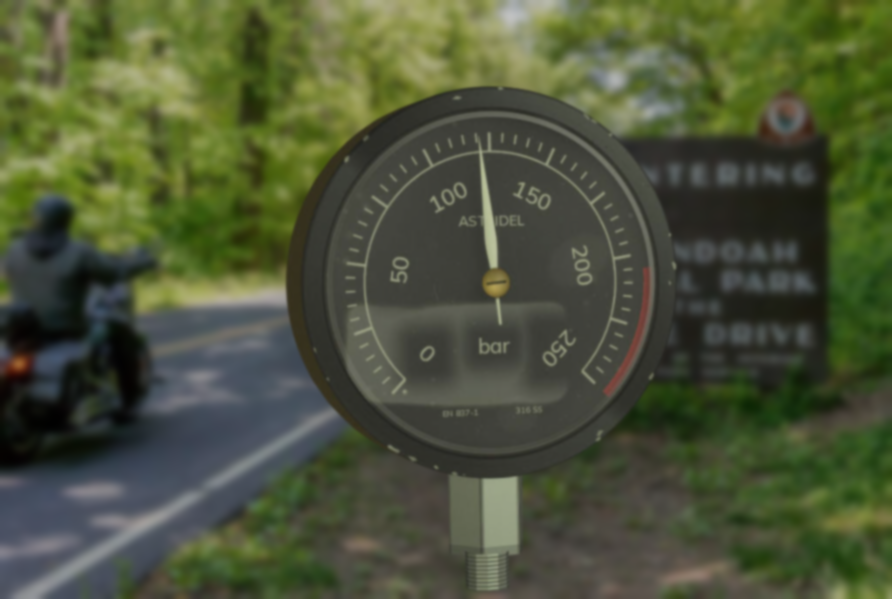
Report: 120 bar
